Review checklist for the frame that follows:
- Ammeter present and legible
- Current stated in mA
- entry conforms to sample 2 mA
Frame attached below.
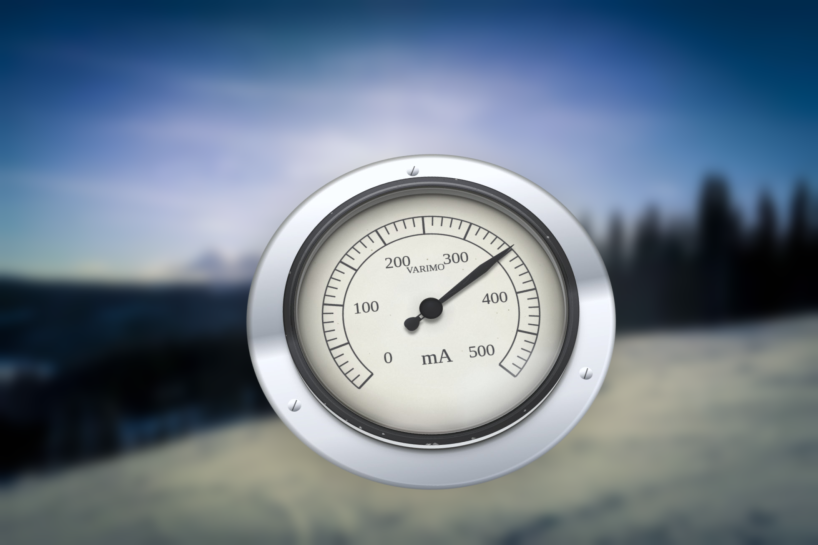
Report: 350 mA
